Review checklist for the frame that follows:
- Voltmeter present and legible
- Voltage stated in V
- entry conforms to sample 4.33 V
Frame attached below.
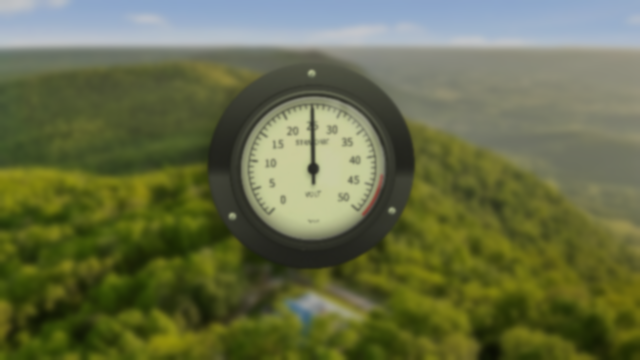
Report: 25 V
